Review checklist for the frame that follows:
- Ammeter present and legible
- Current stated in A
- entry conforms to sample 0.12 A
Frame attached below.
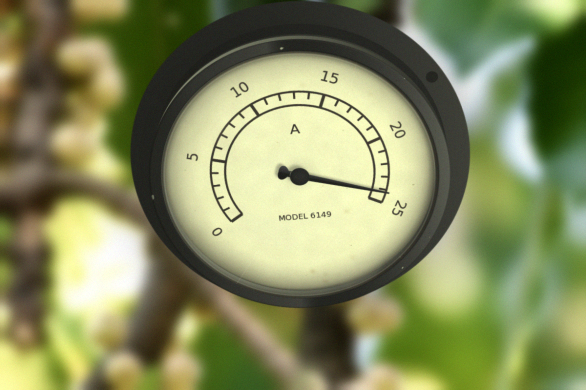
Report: 24 A
